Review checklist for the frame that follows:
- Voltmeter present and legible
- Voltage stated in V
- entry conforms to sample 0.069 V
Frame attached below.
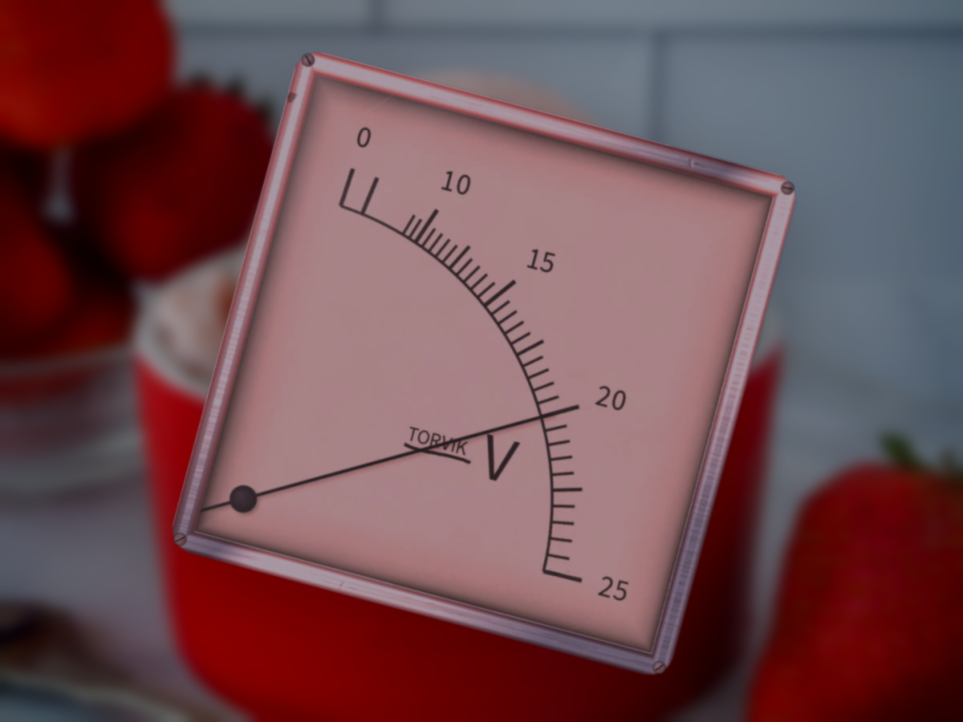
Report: 20 V
